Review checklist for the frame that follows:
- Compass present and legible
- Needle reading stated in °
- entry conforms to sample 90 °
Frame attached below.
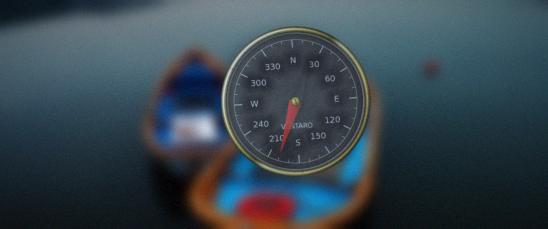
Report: 200 °
